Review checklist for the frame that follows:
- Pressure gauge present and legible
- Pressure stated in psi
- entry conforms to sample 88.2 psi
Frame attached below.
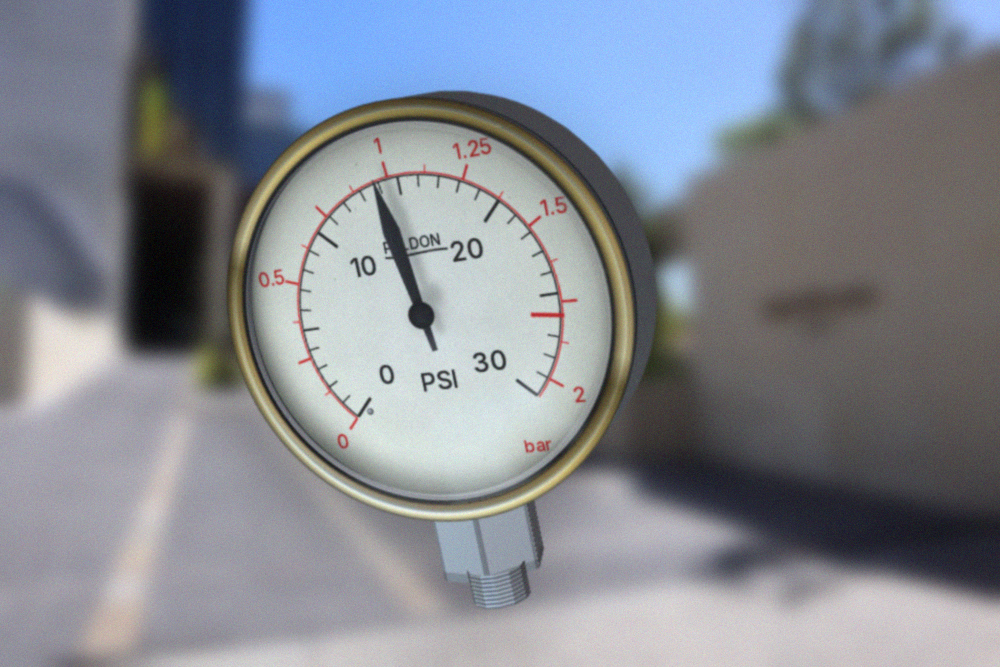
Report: 14 psi
